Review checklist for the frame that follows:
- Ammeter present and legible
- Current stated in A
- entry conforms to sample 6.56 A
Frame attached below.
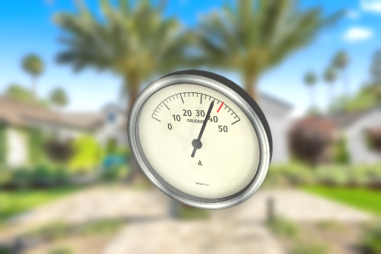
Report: 36 A
